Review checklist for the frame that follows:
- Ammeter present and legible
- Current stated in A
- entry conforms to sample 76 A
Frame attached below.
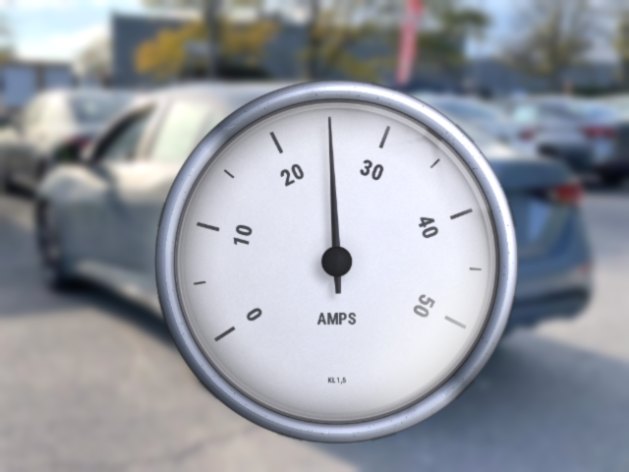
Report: 25 A
